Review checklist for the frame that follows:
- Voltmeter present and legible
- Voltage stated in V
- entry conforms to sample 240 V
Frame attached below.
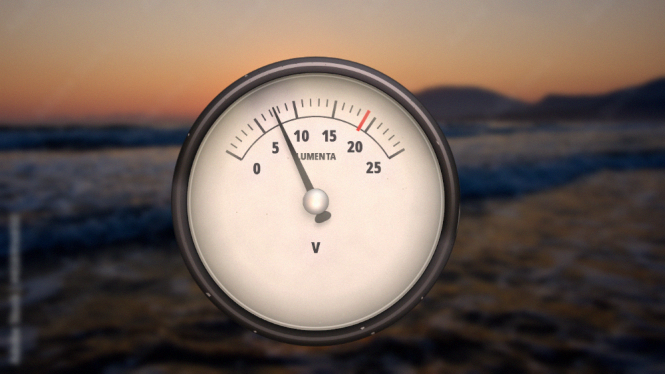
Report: 7.5 V
